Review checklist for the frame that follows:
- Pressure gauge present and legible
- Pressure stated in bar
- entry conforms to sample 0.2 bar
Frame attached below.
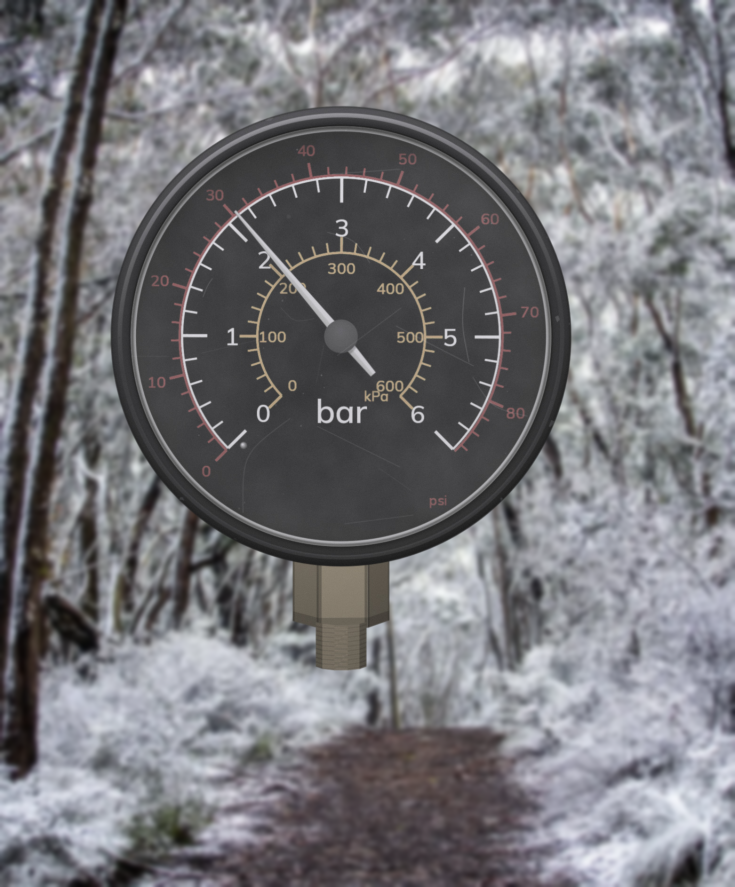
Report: 2.1 bar
